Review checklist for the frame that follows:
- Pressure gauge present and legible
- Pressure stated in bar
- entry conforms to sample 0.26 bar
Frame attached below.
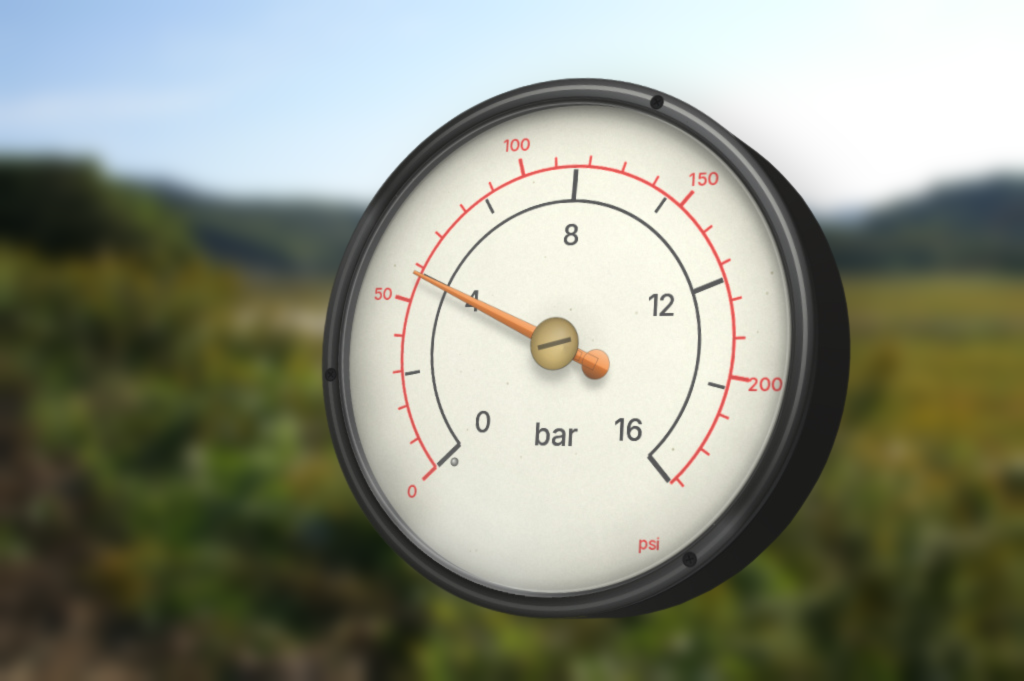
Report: 4 bar
